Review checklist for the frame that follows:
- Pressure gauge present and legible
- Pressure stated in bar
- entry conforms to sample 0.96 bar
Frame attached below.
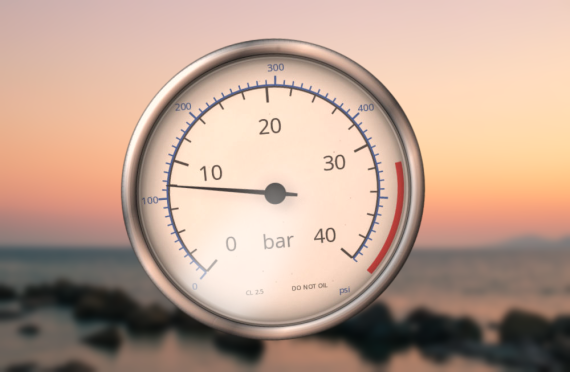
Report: 8 bar
